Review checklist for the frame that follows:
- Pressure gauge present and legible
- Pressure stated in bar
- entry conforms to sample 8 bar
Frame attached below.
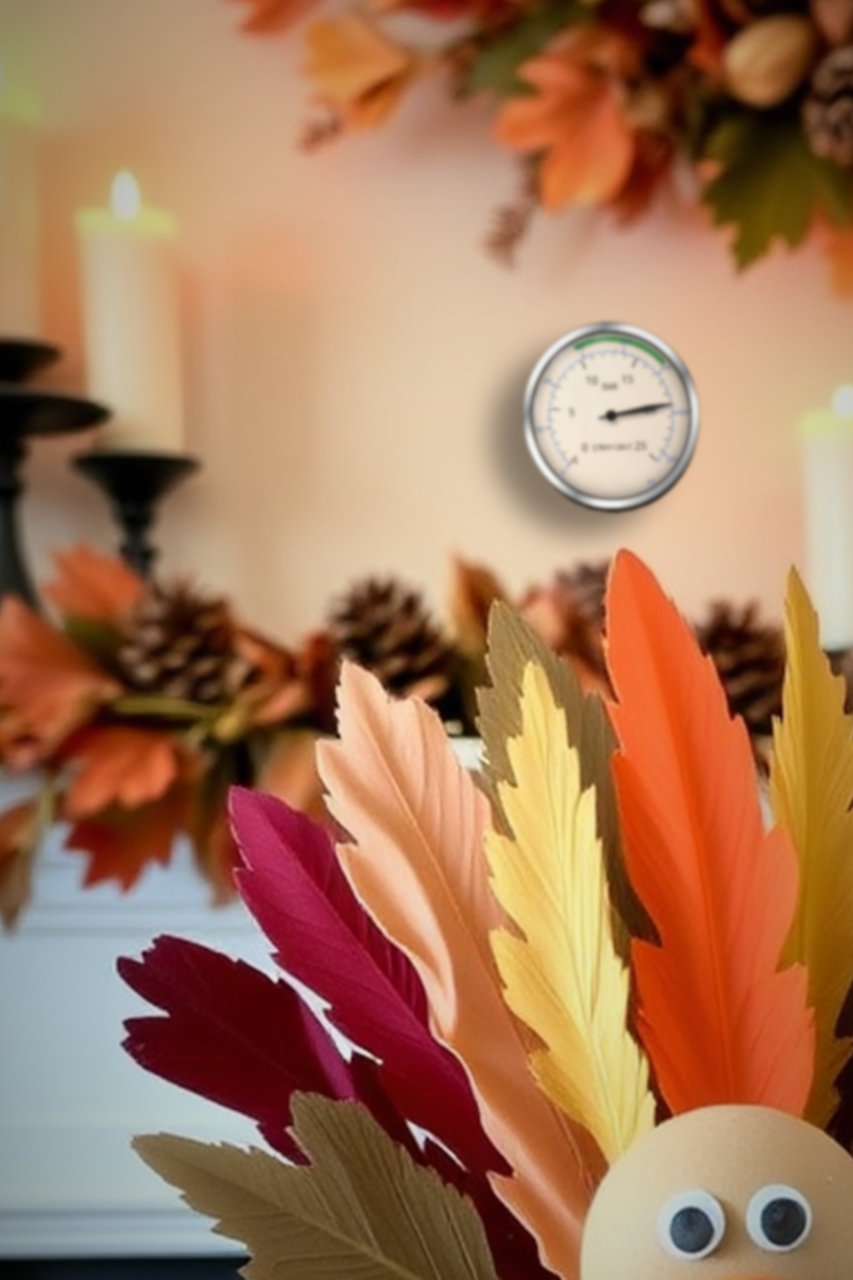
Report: 20 bar
